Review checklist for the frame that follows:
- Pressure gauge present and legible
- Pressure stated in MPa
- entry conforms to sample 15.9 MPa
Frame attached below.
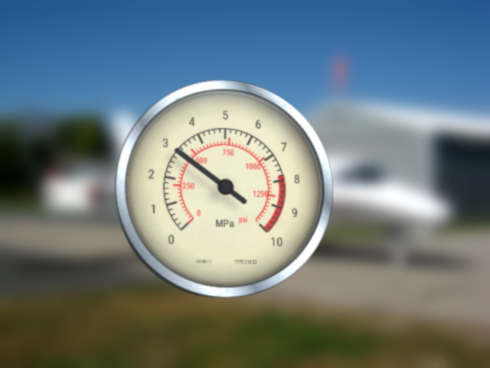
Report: 3 MPa
